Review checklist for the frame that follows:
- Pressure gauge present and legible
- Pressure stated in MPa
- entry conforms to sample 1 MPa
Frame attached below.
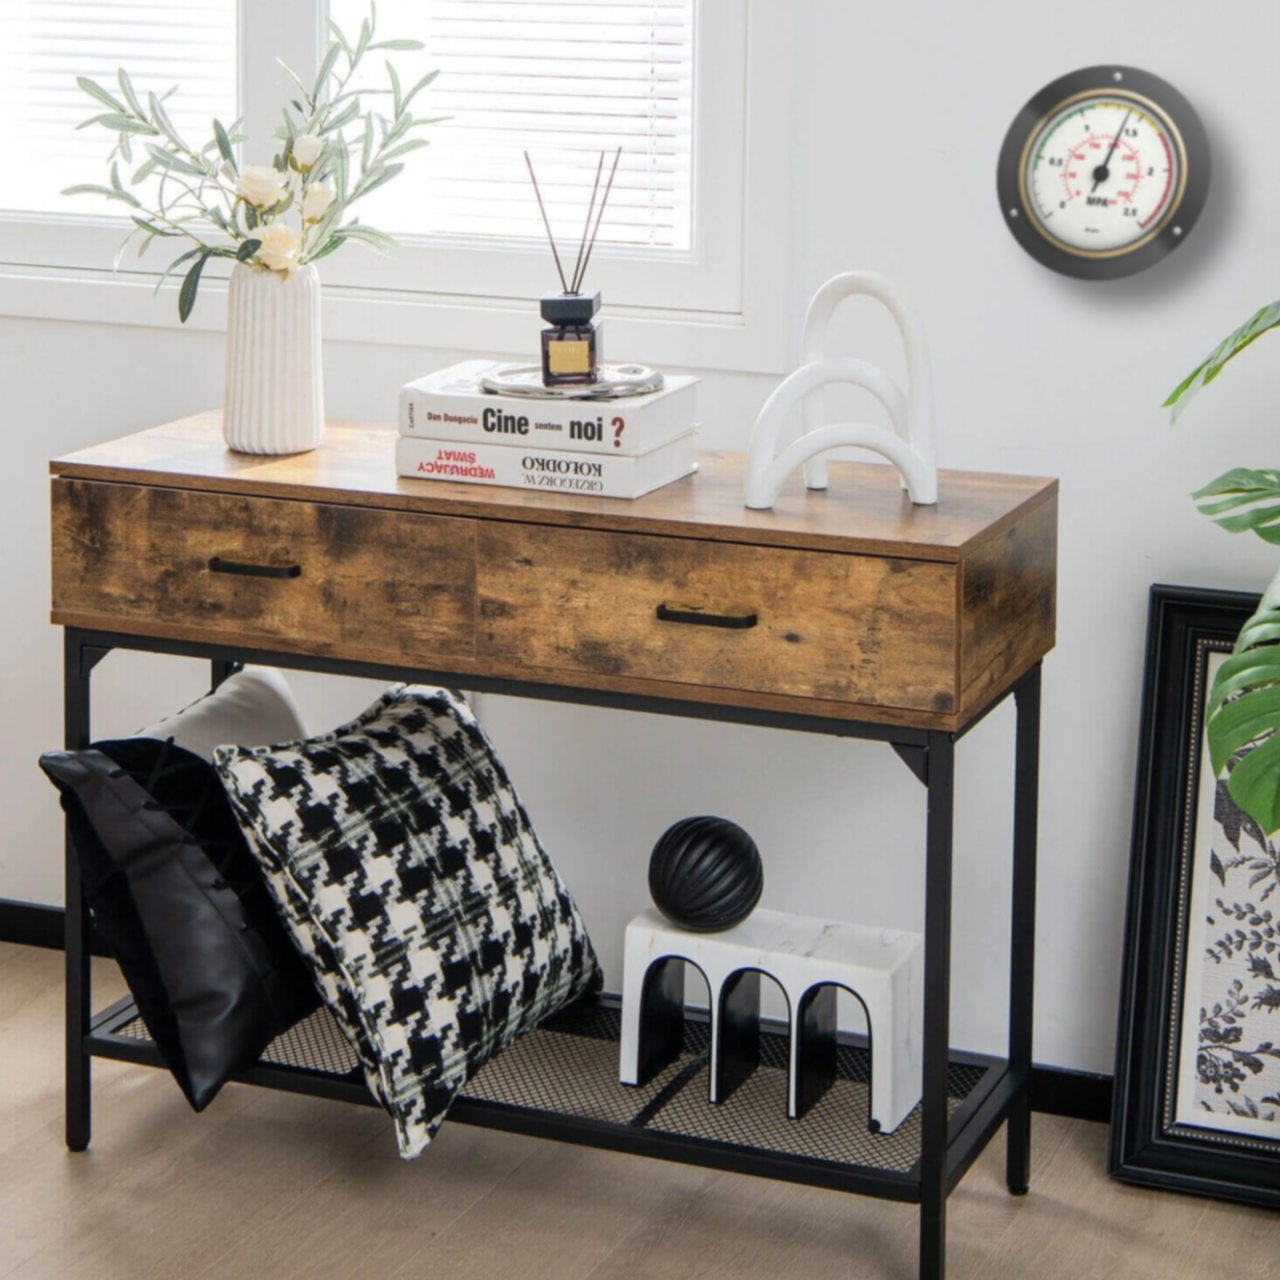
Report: 1.4 MPa
